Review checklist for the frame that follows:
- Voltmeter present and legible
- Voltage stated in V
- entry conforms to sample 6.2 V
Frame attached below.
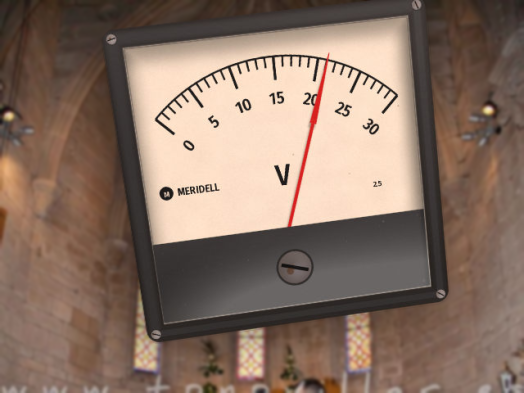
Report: 21 V
